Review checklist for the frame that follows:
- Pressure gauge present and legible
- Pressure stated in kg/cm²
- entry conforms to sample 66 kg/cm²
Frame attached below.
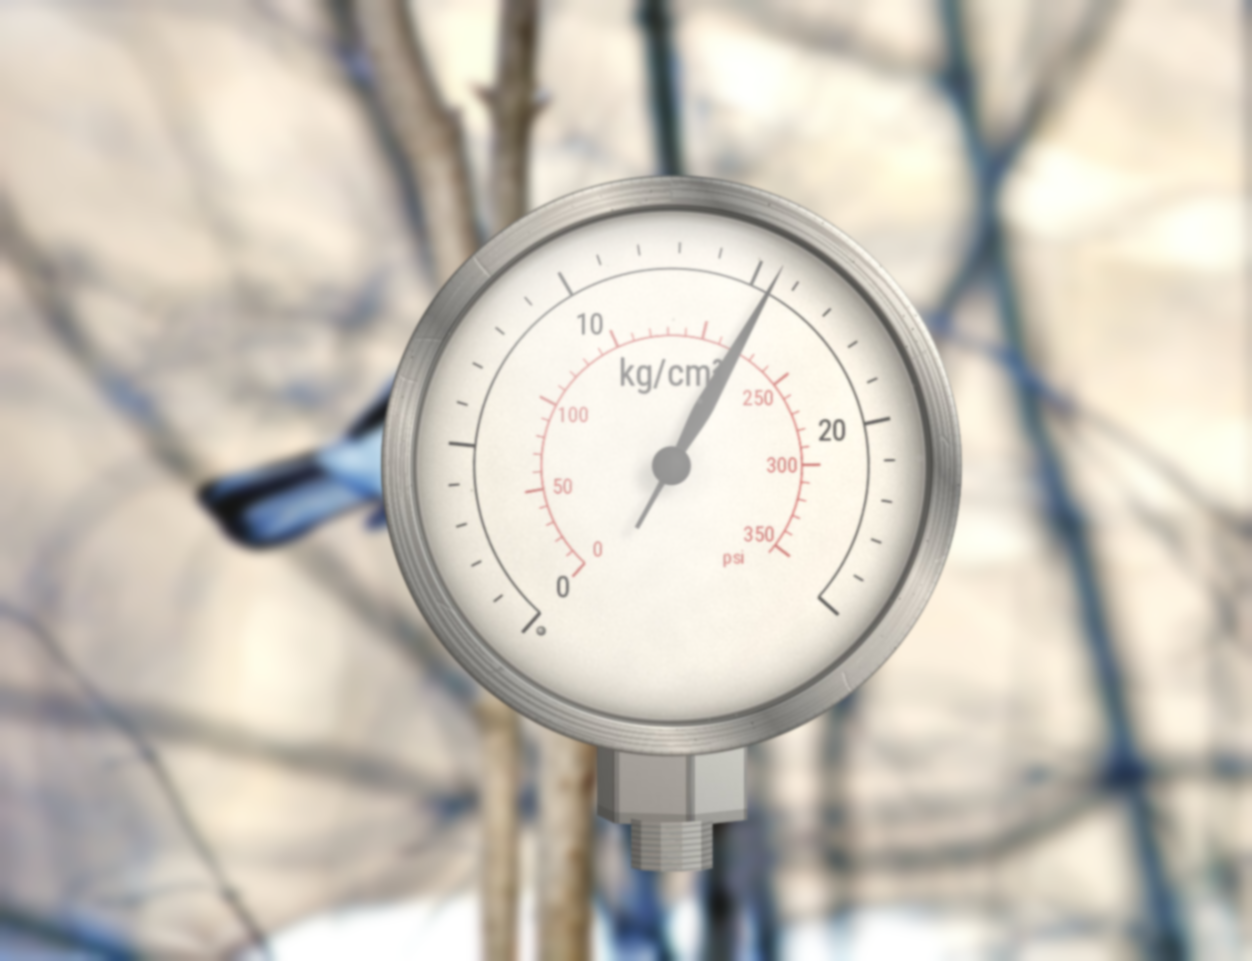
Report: 15.5 kg/cm²
